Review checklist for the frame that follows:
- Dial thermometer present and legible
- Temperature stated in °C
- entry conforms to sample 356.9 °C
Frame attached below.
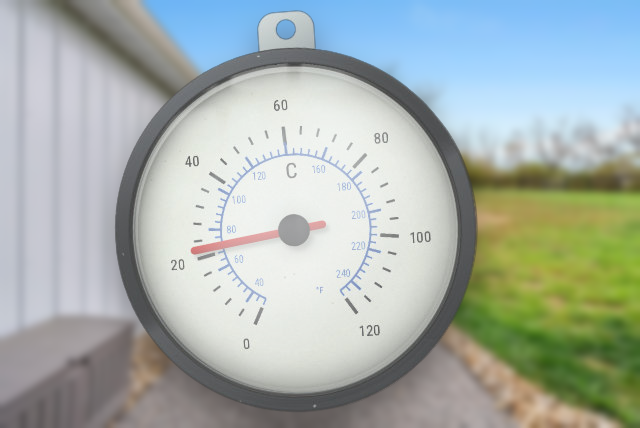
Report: 22 °C
